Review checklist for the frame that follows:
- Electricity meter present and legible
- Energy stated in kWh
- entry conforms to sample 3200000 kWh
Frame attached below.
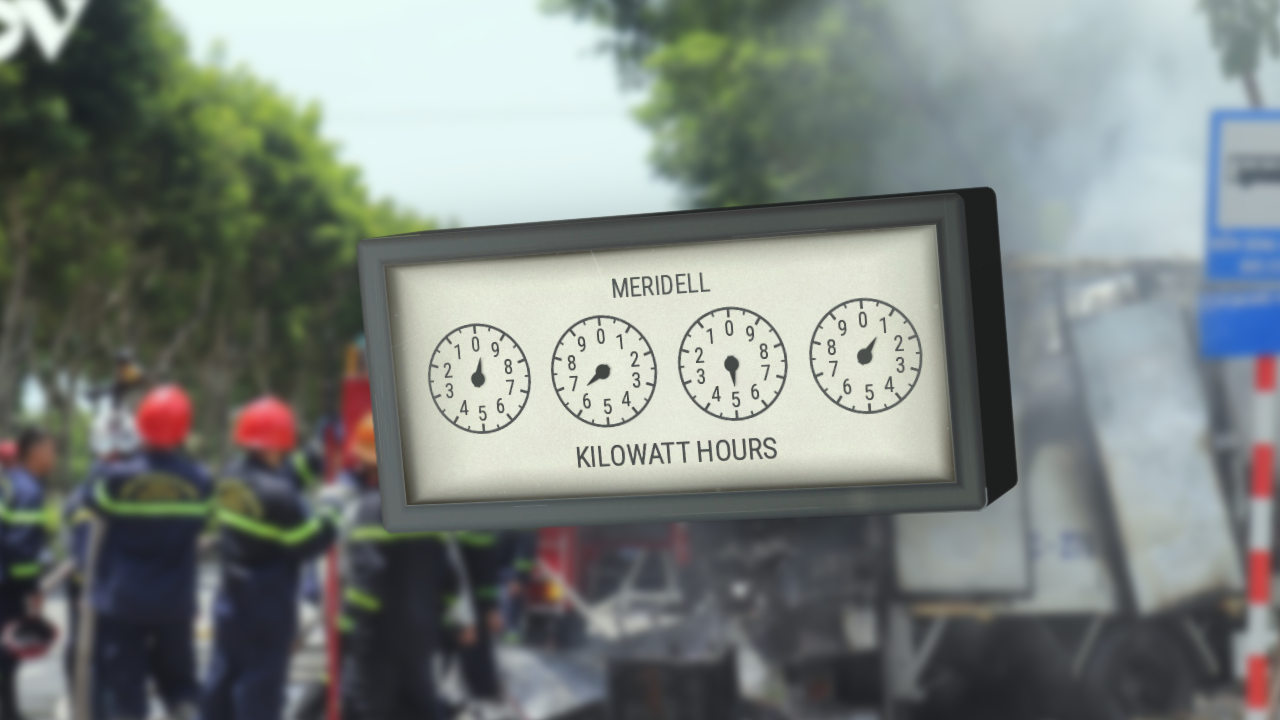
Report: 9651 kWh
